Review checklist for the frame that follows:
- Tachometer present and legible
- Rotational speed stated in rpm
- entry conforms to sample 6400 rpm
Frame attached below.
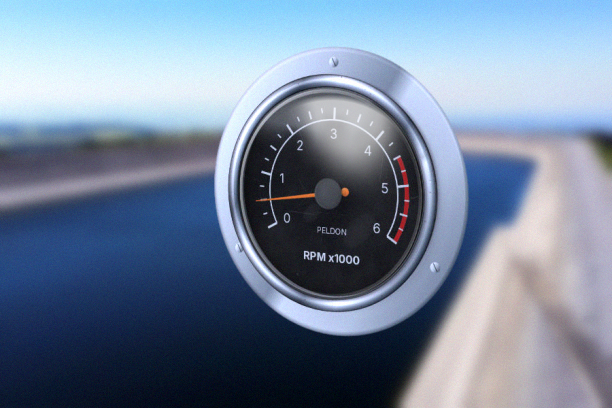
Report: 500 rpm
